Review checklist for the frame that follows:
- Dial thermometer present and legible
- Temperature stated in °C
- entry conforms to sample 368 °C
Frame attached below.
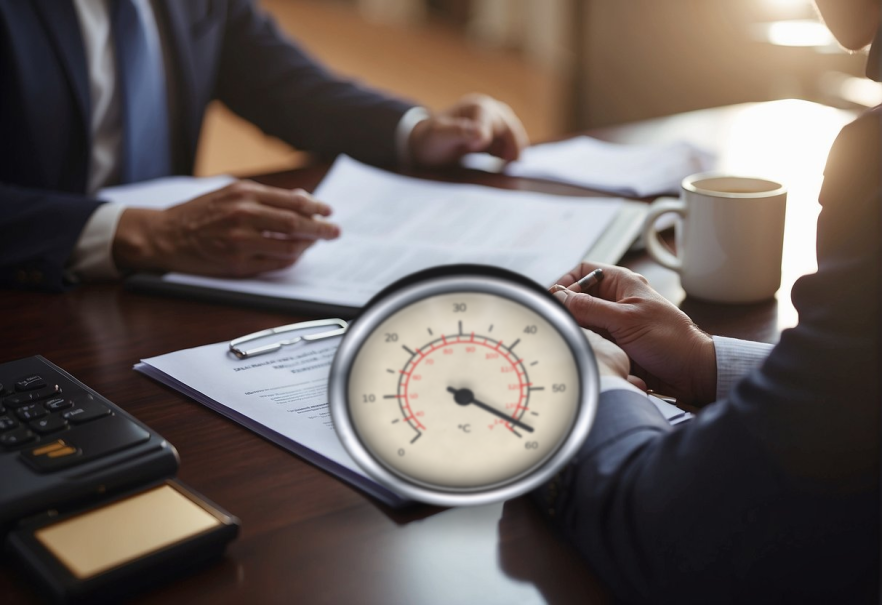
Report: 57.5 °C
